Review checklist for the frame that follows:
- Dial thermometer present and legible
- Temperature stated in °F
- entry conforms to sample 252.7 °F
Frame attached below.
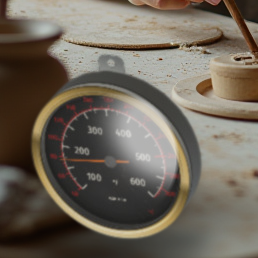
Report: 175 °F
